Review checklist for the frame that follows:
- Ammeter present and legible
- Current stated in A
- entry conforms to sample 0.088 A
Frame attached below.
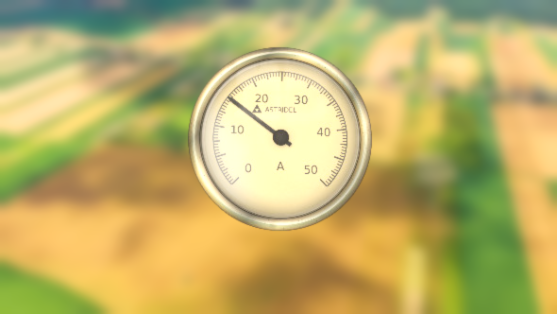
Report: 15 A
